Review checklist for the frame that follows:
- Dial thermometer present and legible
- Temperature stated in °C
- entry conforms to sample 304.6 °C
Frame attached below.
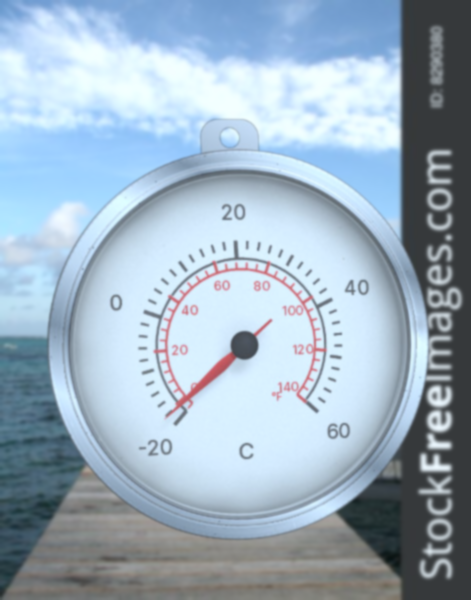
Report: -18 °C
